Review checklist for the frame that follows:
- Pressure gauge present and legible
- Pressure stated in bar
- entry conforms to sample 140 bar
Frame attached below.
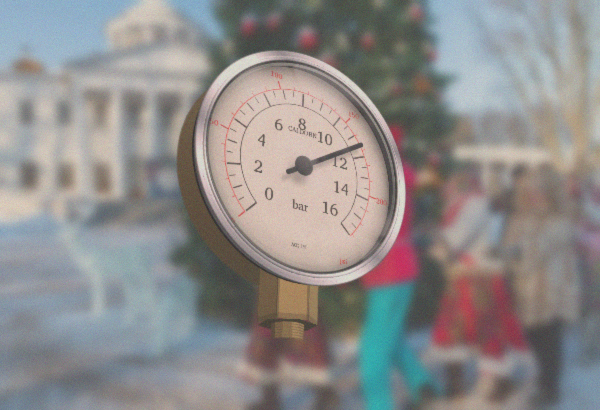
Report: 11.5 bar
